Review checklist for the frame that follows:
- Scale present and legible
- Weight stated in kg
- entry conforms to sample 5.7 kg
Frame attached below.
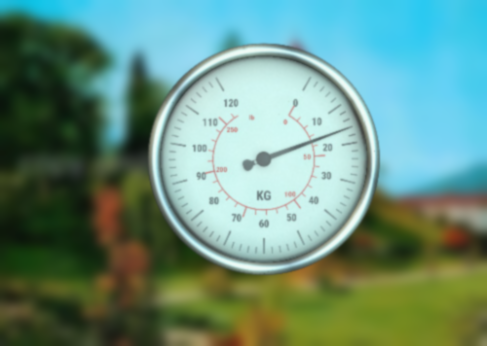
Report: 16 kg
